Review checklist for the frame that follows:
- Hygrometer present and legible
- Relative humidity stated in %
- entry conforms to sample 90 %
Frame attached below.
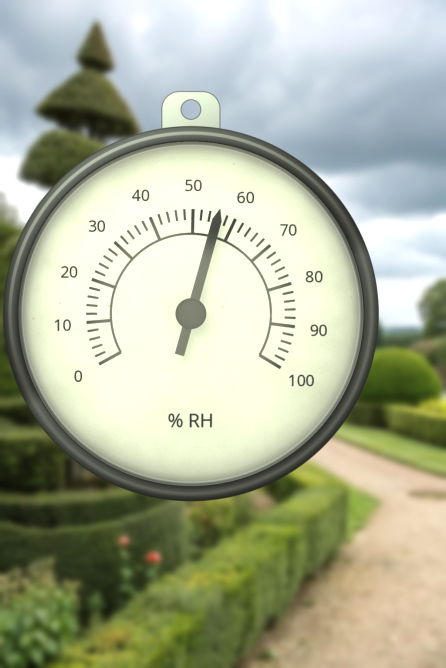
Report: 56 %
